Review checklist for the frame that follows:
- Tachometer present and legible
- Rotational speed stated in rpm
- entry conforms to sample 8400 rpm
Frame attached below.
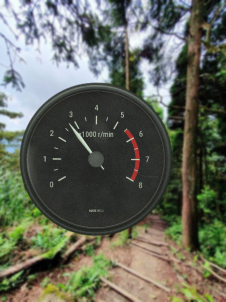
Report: 2750 rpm
